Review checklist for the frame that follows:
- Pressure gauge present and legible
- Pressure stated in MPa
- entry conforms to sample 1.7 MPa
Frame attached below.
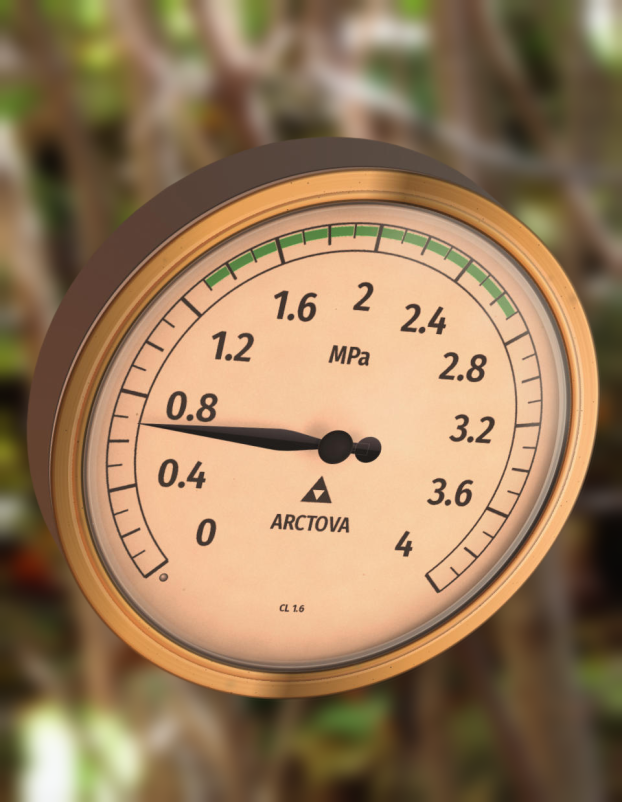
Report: 0.7 MPa
